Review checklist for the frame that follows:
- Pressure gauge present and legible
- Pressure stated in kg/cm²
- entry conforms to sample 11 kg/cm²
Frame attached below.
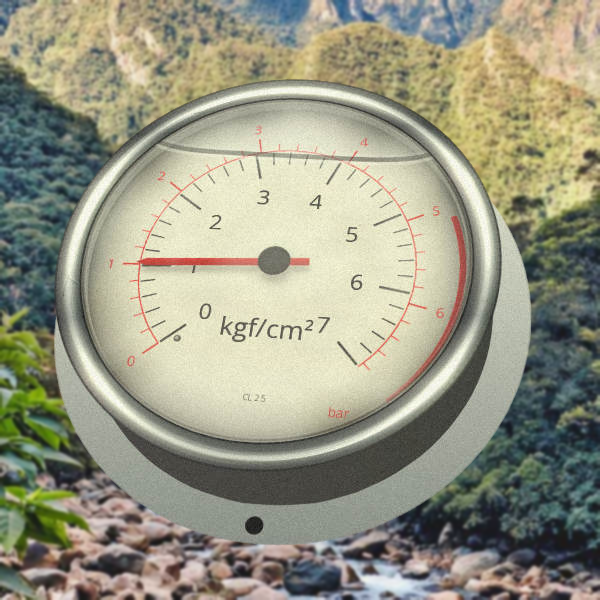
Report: 1 kg/cm²
